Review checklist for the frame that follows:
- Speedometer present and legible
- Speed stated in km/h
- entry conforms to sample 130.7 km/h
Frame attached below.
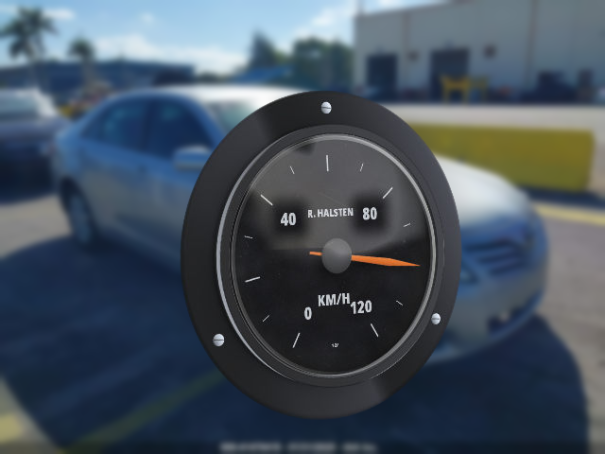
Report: 100 km/h
